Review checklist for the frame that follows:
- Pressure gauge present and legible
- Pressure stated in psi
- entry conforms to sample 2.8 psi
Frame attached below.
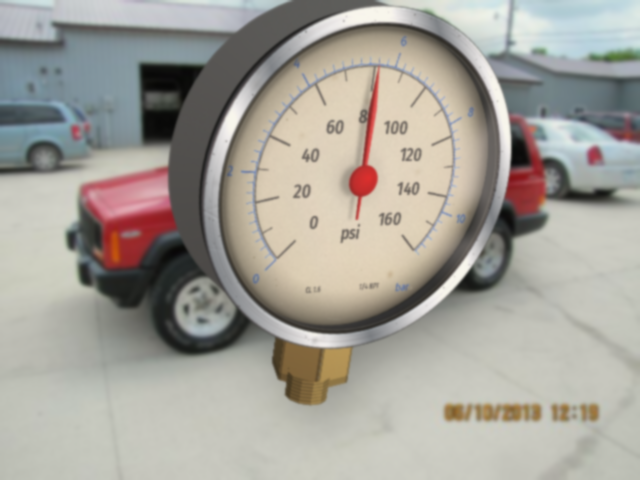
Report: 80 psi
